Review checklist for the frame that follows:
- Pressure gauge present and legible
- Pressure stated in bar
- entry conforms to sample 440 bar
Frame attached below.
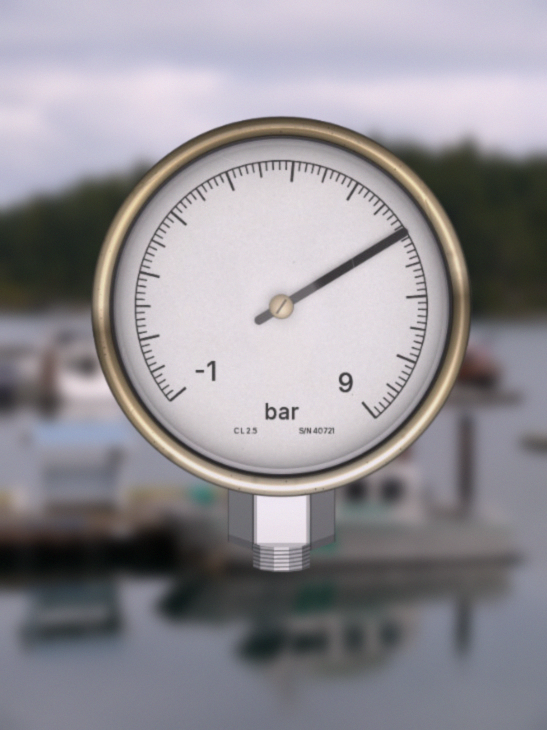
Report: 6 bar
